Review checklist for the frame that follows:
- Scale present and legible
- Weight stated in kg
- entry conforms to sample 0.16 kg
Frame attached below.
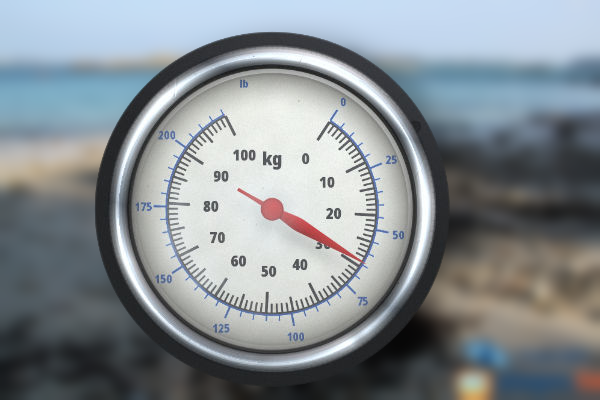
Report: 29 kg
